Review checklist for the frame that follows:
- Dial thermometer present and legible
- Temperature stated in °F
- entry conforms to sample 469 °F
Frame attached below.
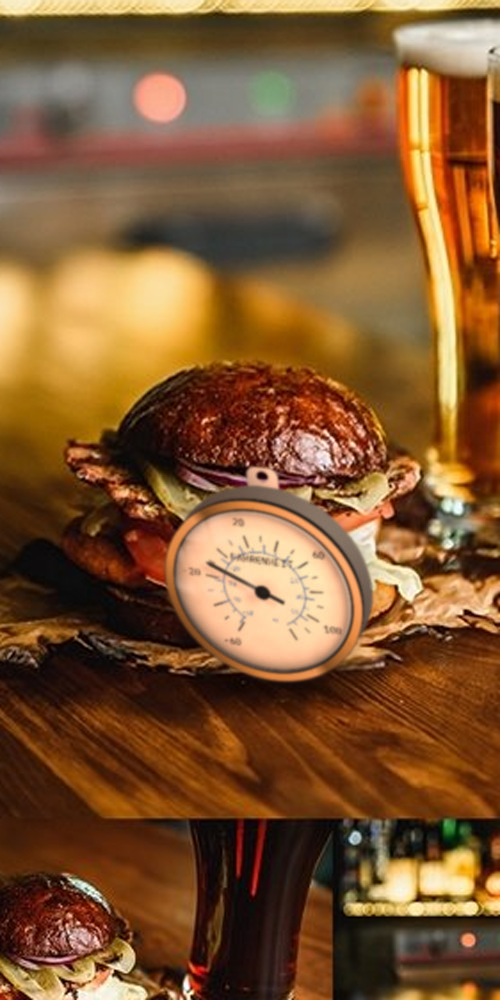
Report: -10 °F
